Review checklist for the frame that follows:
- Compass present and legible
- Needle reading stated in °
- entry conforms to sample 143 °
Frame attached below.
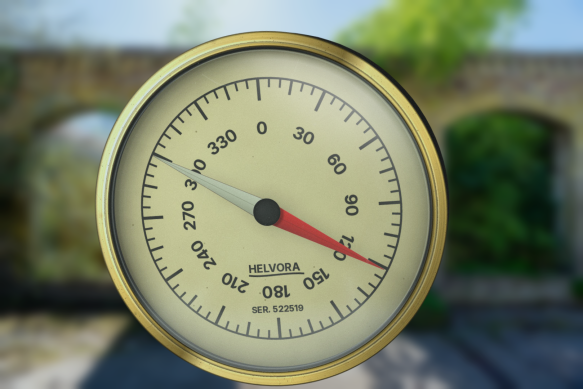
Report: 120 °
